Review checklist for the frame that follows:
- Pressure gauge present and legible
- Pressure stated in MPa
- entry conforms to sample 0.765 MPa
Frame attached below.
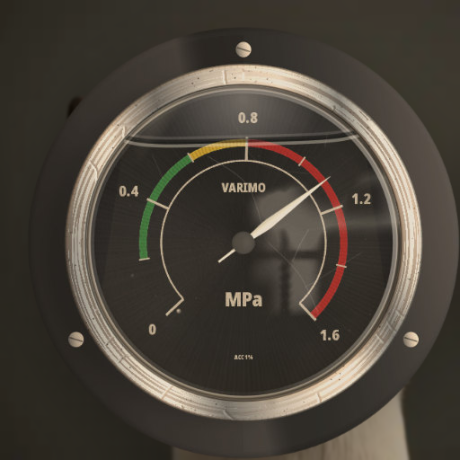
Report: 1.1 MPa
